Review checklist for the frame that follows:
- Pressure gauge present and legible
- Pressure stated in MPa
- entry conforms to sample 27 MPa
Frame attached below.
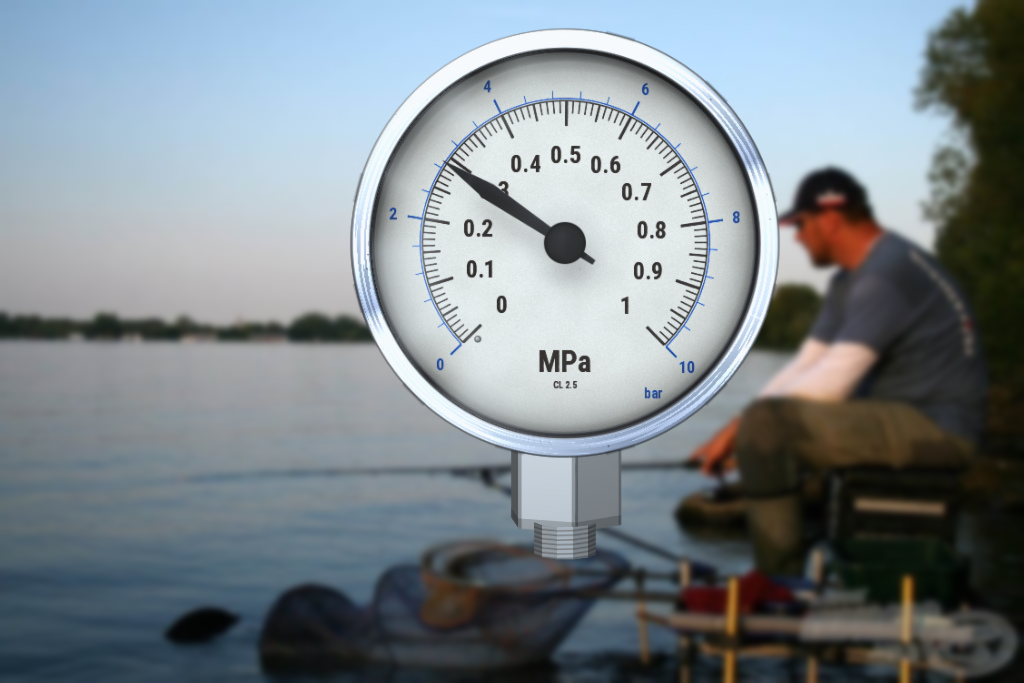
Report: 0.29 MPa
